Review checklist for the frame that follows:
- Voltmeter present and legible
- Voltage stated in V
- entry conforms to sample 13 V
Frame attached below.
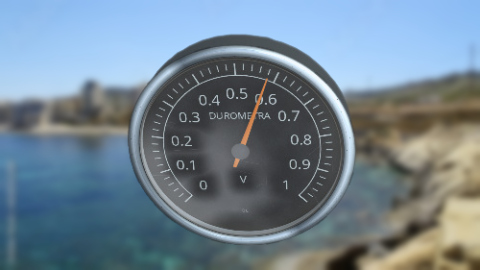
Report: 0.58 V
